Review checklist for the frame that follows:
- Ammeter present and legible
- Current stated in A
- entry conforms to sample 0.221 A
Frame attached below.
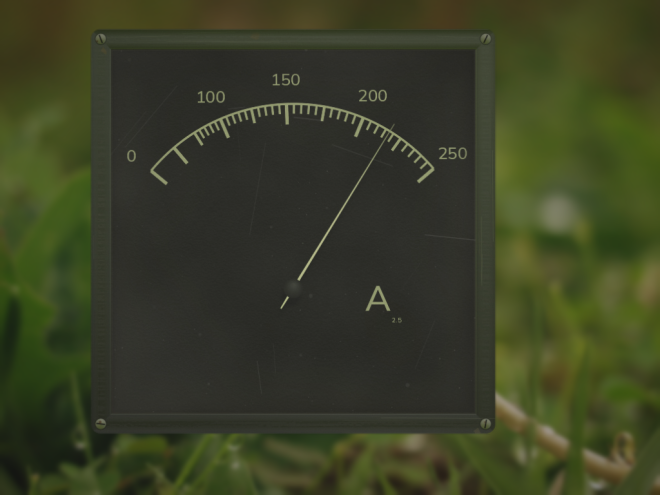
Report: 217.5 A
